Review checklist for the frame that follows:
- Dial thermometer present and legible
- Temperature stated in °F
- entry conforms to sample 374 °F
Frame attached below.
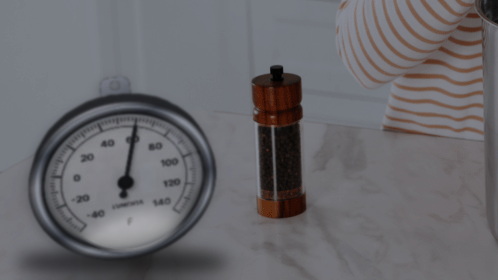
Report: 60 °F
